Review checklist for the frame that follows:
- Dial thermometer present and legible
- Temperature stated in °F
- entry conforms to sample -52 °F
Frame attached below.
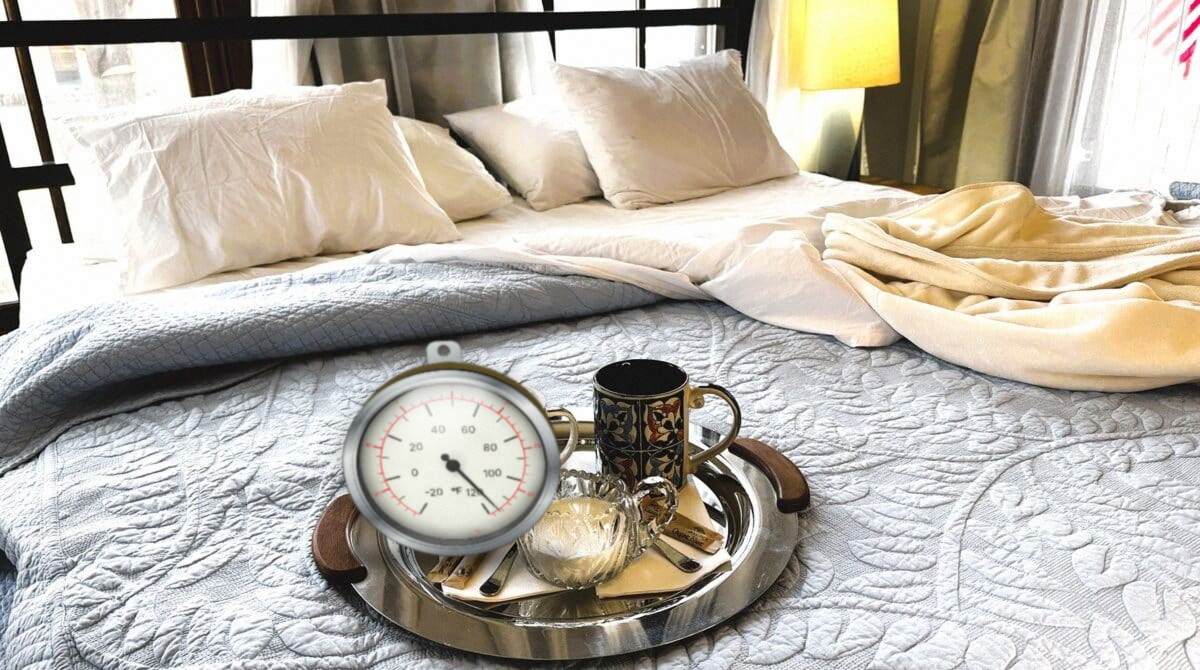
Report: 115 °F
